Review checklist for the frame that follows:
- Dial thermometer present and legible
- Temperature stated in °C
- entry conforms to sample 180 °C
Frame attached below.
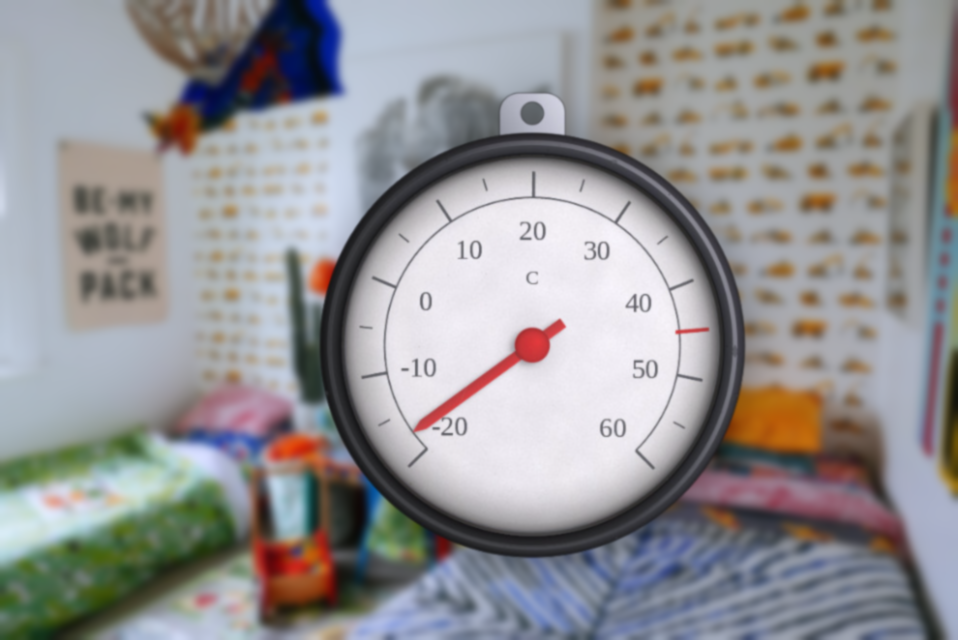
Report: -17.5 °C
